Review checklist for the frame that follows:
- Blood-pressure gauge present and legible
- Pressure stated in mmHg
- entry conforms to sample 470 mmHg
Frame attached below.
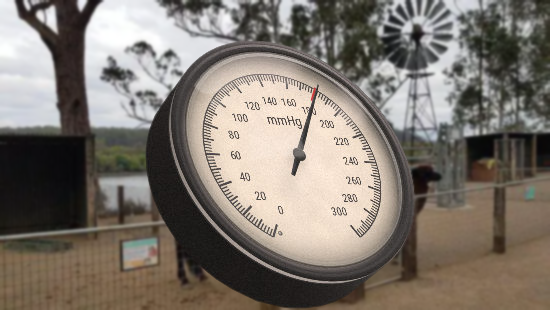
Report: 180 mmHg
